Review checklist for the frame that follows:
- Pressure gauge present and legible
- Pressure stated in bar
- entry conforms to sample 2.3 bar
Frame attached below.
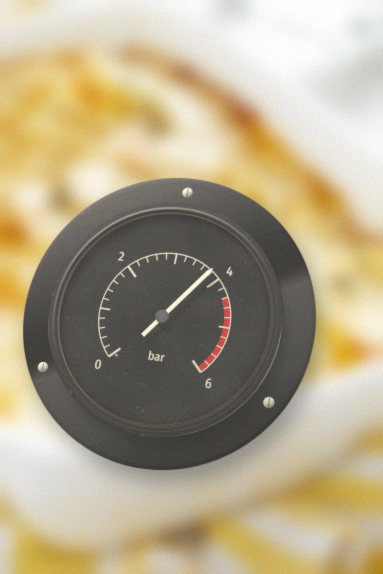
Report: 3.8 bar
